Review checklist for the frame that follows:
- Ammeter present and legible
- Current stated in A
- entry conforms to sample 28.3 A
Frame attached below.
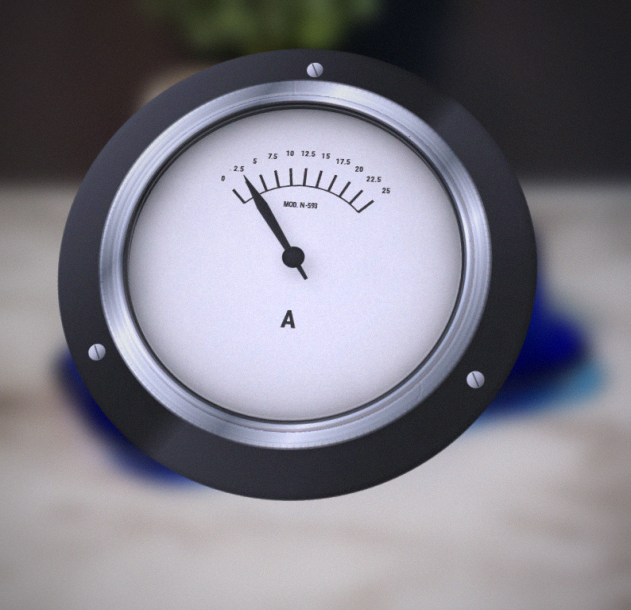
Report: 2.5 A
